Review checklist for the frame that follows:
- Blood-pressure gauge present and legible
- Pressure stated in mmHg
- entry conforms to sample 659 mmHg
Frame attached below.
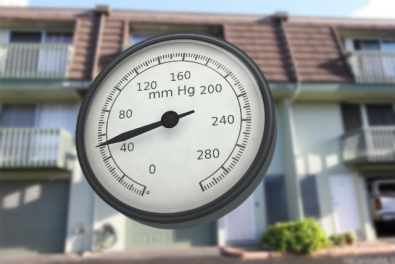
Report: 50 mmHg
